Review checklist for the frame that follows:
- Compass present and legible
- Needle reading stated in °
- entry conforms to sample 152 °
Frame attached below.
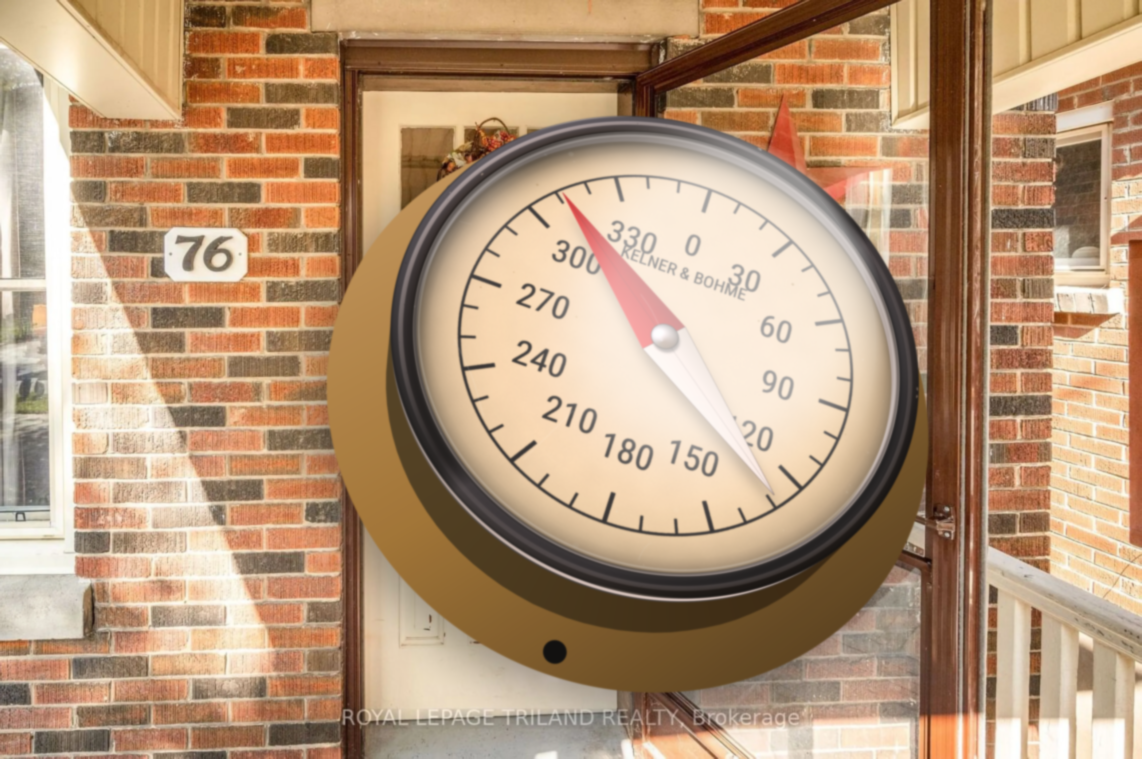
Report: 310 °
